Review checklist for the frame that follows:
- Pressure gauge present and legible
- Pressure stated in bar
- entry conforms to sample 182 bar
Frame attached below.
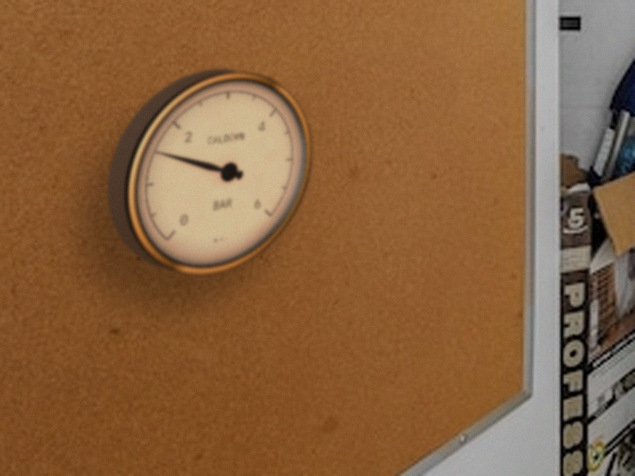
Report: 1.5 bar
